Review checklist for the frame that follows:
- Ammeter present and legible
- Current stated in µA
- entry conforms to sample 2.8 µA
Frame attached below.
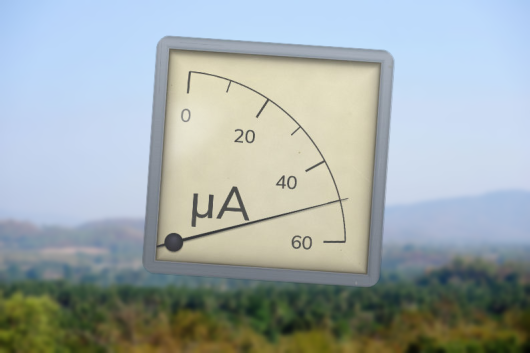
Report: 50 µA
